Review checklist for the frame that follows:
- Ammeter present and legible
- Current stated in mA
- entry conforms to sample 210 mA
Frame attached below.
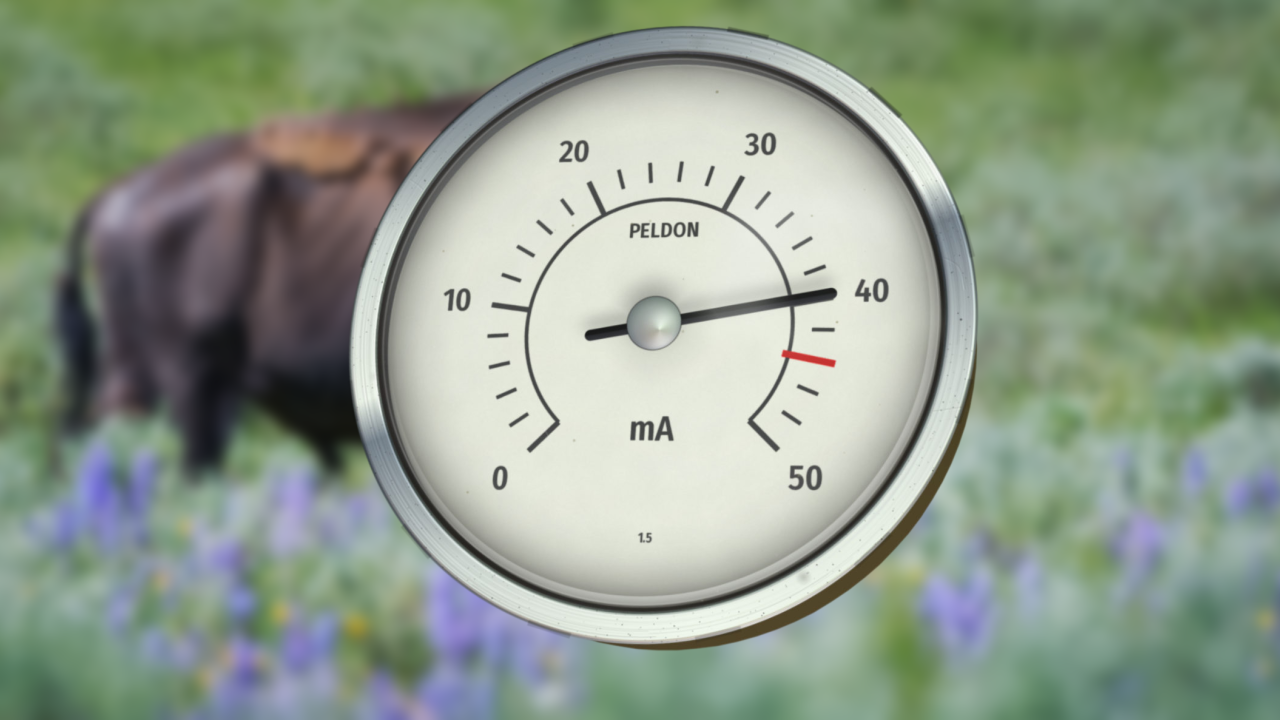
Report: 40 mA
